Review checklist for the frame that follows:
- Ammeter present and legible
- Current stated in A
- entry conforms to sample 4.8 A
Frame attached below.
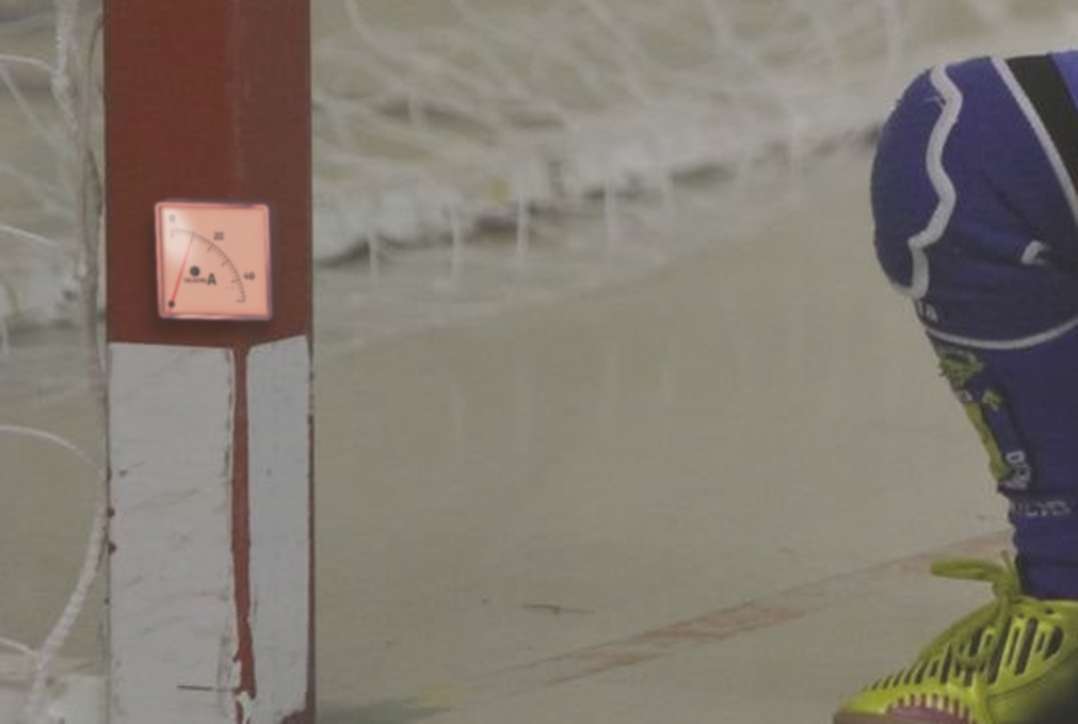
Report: 10 A
